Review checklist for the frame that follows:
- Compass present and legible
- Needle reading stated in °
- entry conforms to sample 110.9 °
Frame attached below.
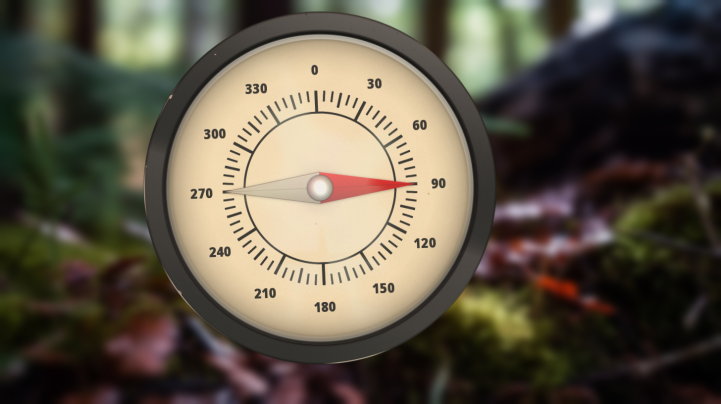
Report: 90 °
